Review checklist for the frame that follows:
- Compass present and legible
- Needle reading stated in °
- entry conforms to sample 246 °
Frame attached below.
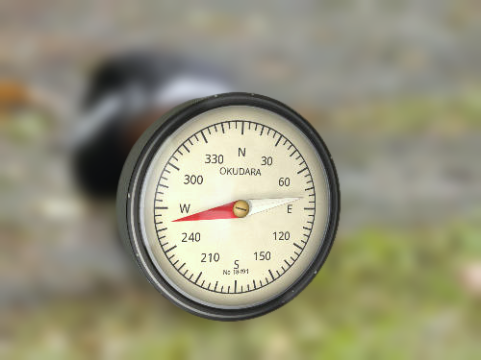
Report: 260 °
